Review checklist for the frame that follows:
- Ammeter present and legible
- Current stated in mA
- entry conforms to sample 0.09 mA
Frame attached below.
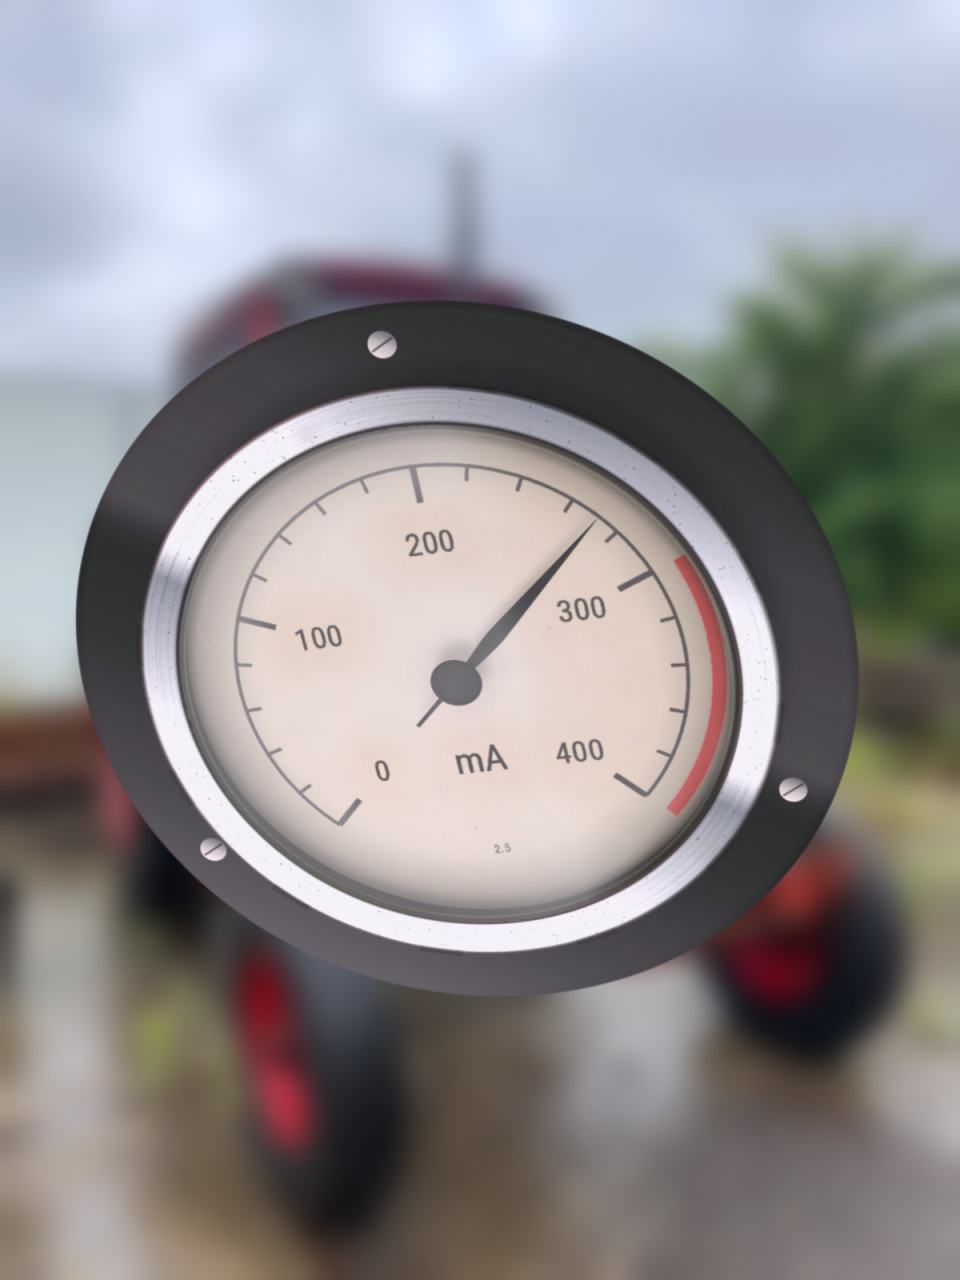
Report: 270 mA
